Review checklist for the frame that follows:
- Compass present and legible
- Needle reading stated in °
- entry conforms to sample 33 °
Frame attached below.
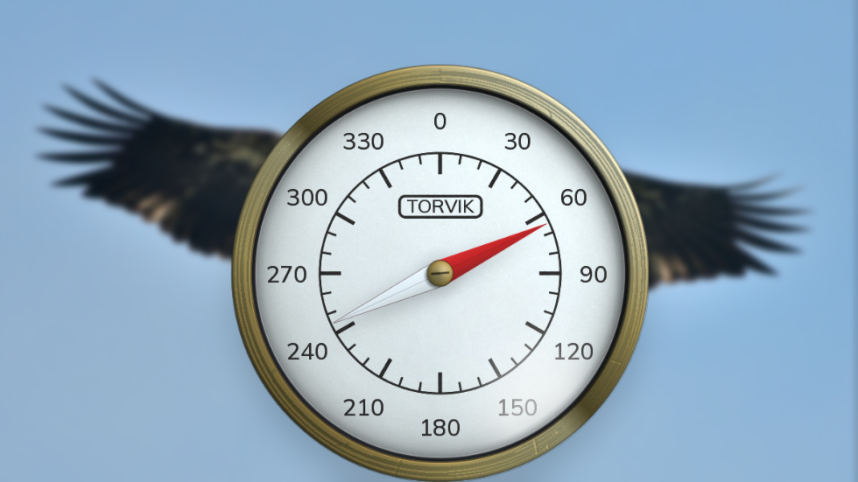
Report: 65 °
